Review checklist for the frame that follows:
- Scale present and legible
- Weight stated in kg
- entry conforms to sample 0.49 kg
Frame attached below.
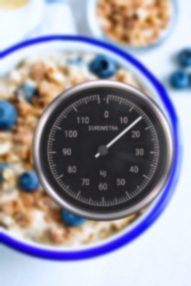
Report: 15 kg
